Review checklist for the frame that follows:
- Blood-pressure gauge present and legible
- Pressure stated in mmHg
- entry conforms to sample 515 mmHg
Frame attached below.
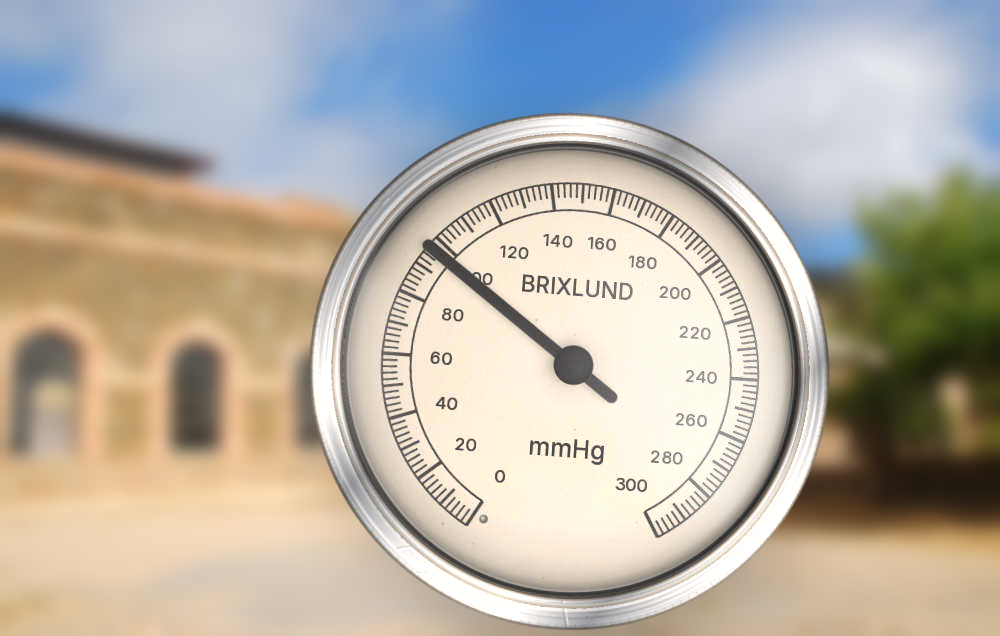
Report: 96 mmHg
